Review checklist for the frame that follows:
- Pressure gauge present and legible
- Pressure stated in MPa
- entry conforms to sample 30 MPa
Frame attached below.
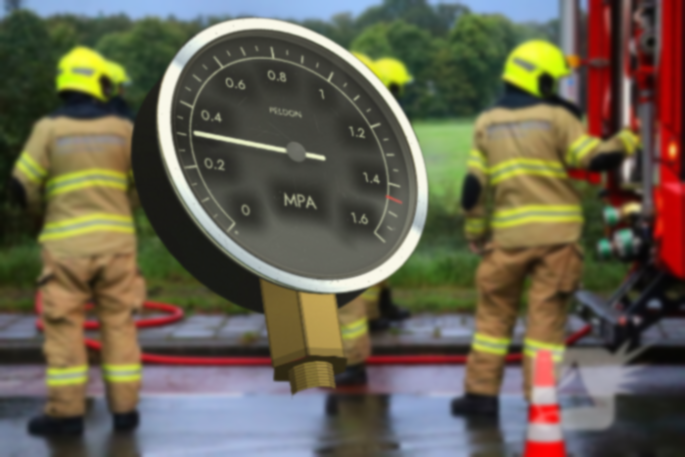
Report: 0.3 MPa
